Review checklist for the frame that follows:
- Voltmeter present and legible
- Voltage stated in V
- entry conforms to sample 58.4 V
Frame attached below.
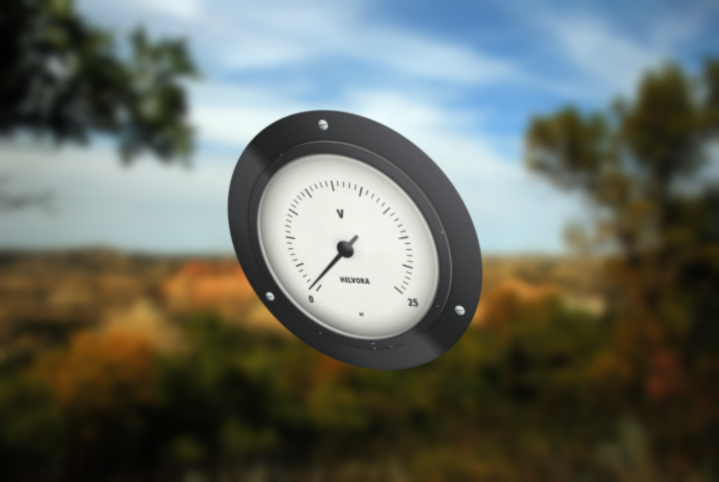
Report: 0.5 V
